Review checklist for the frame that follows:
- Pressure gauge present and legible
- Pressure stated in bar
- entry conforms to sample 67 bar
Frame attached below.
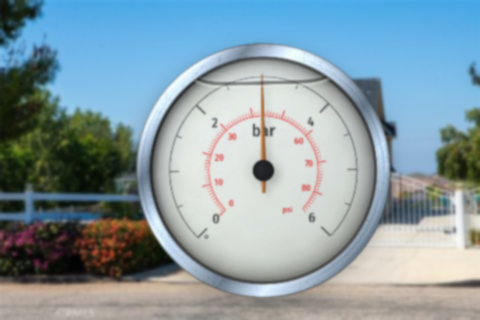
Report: 3 bar
